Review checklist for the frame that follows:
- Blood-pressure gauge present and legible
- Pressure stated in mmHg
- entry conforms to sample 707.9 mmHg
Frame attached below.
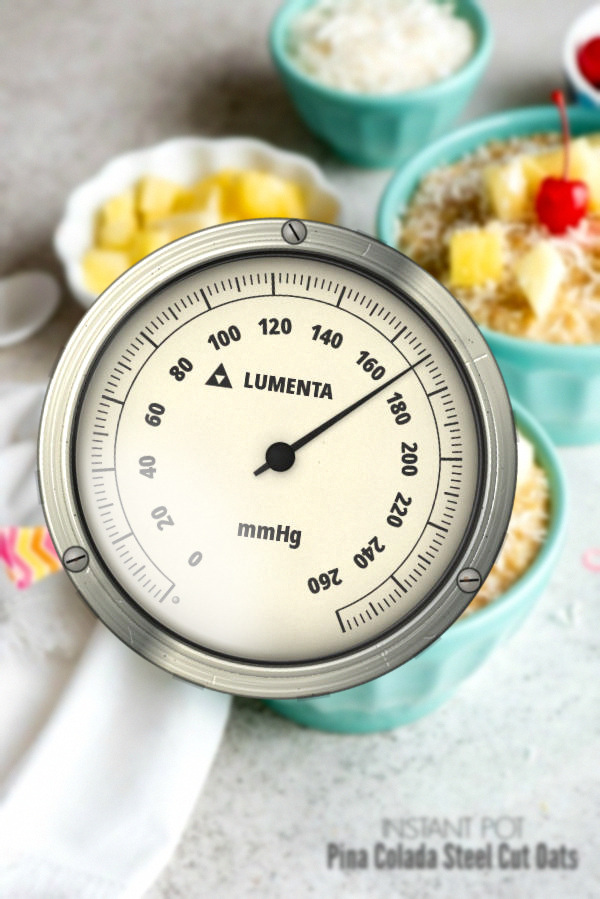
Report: 170 mmHg
